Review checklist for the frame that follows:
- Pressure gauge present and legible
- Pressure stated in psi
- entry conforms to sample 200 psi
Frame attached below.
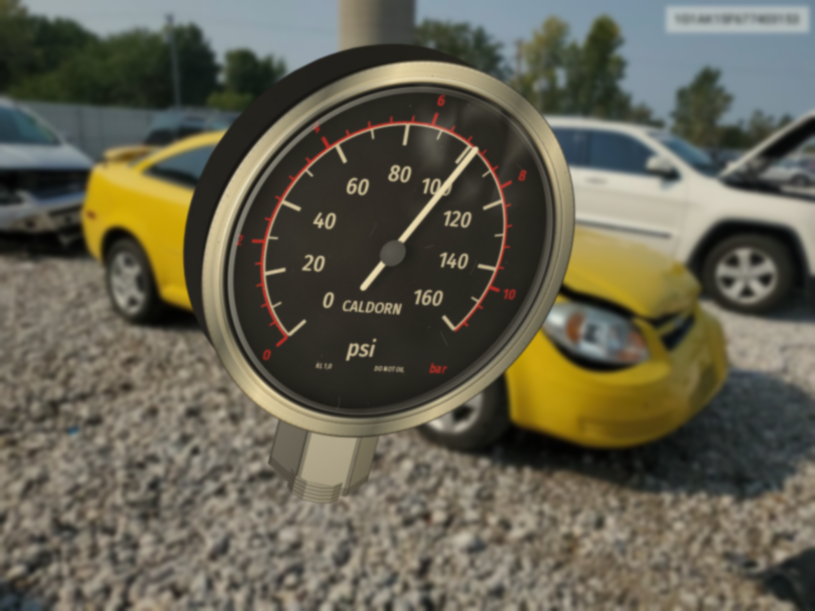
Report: 100 psi
